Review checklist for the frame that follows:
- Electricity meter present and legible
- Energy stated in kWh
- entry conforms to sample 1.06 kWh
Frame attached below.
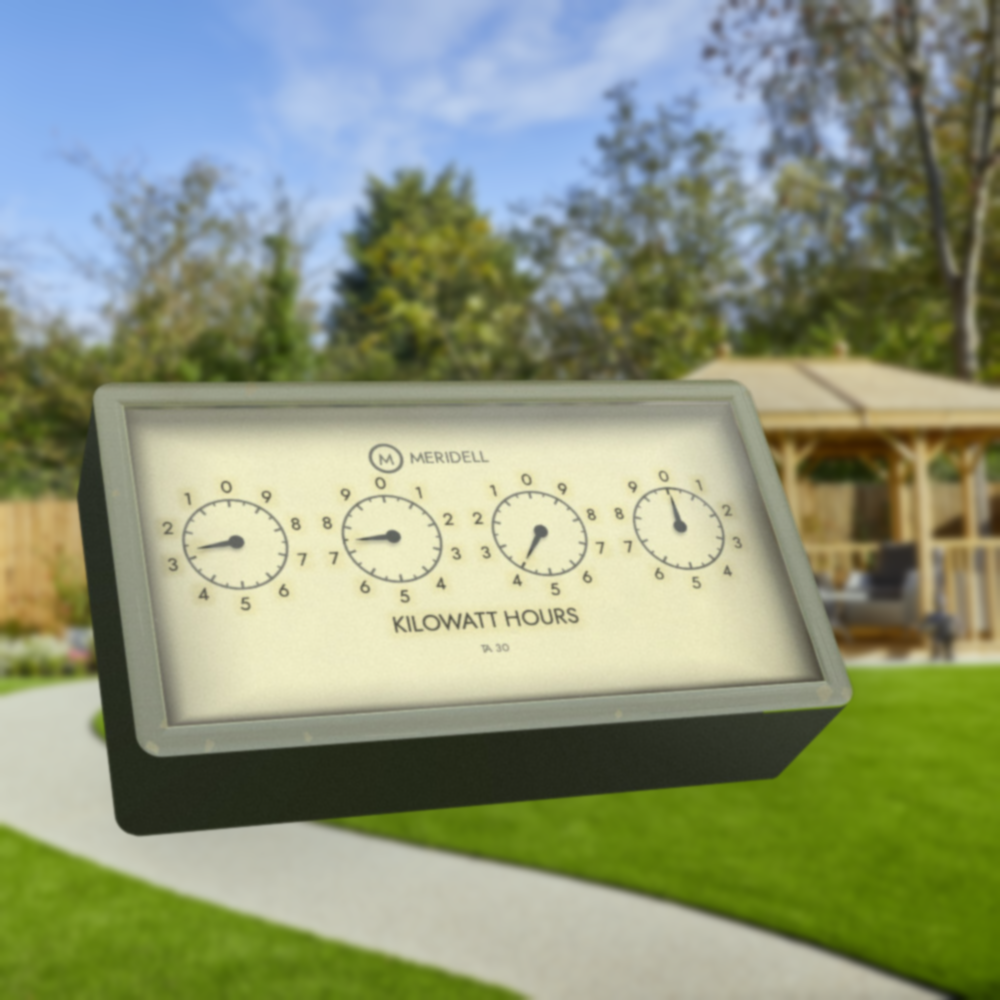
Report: 2740 kWh
